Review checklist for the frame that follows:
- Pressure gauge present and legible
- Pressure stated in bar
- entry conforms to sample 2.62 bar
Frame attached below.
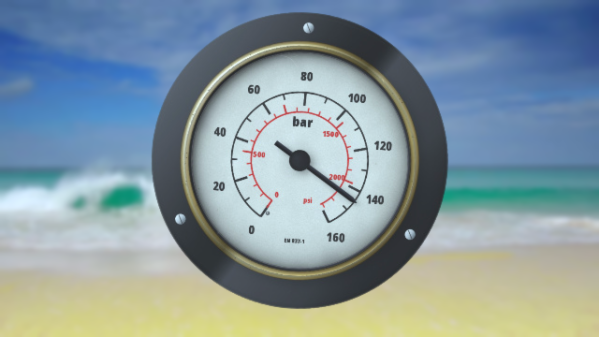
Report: 145 bar
